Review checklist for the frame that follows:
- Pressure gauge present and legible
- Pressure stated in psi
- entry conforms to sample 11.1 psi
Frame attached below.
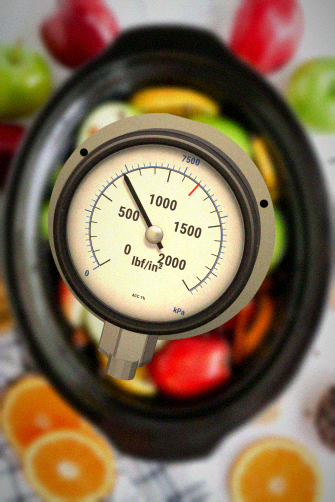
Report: 700 psi
